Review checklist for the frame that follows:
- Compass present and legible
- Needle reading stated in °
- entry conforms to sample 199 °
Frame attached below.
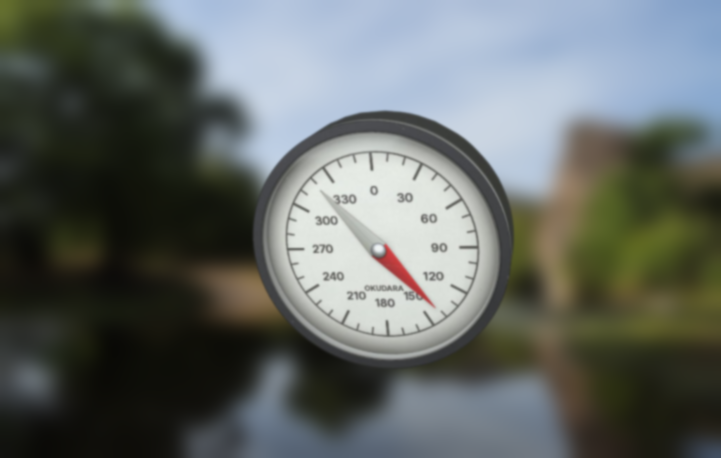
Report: 140 °
